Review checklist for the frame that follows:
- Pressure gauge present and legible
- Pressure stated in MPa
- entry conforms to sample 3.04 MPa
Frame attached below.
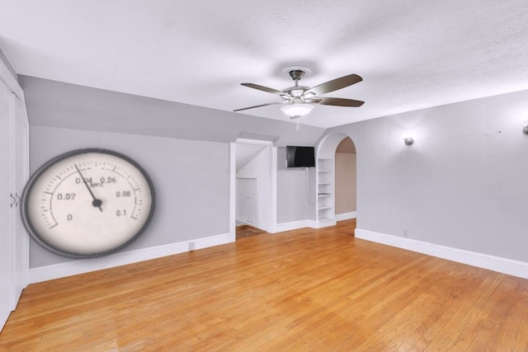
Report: 0.04 MPa
